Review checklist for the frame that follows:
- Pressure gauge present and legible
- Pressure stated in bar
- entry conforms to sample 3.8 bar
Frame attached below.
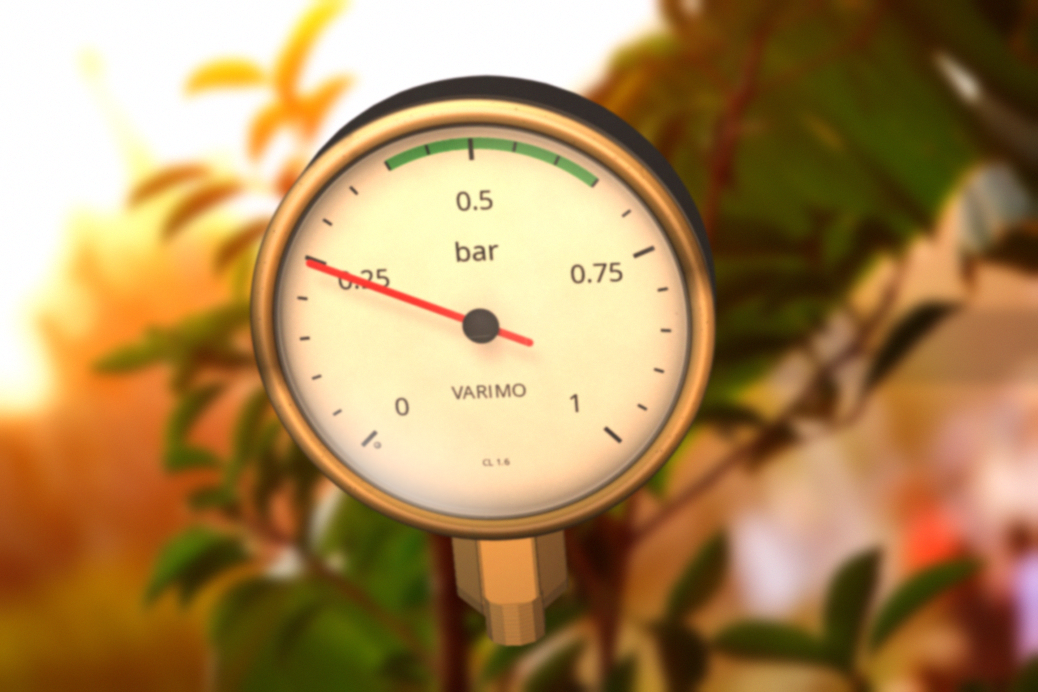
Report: 0.25 bar
